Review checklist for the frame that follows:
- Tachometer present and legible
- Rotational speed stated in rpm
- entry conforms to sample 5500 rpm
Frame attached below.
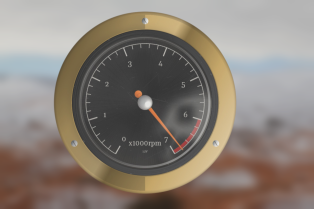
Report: 6800 rpm
